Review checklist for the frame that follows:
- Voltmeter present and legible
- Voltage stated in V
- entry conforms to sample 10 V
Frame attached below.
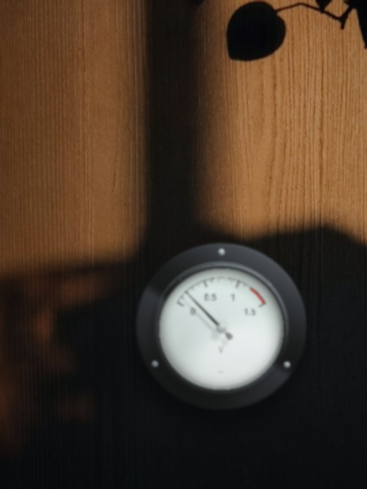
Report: 0.2 V
